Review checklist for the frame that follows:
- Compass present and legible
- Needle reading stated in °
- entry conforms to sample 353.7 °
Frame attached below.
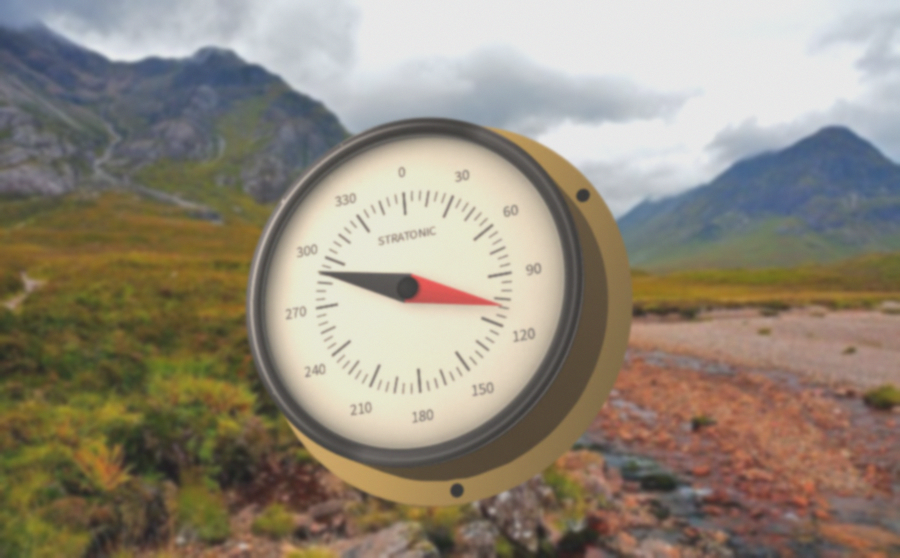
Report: 110 °
